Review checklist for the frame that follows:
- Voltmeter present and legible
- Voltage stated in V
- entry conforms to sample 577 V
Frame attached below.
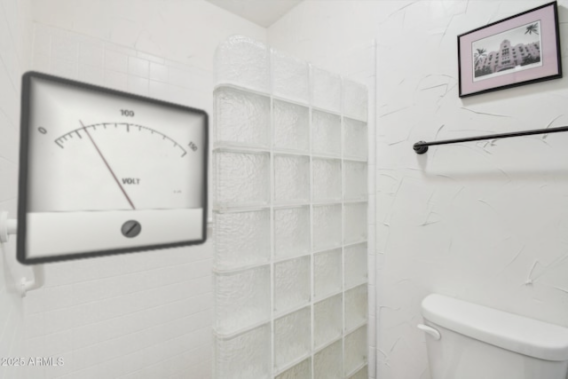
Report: 60 V
